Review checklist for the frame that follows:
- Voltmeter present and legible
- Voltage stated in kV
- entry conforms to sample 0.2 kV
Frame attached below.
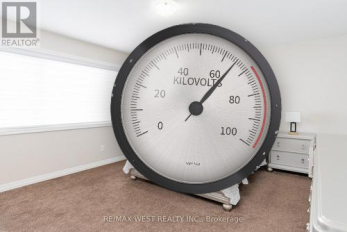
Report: 65 kV
